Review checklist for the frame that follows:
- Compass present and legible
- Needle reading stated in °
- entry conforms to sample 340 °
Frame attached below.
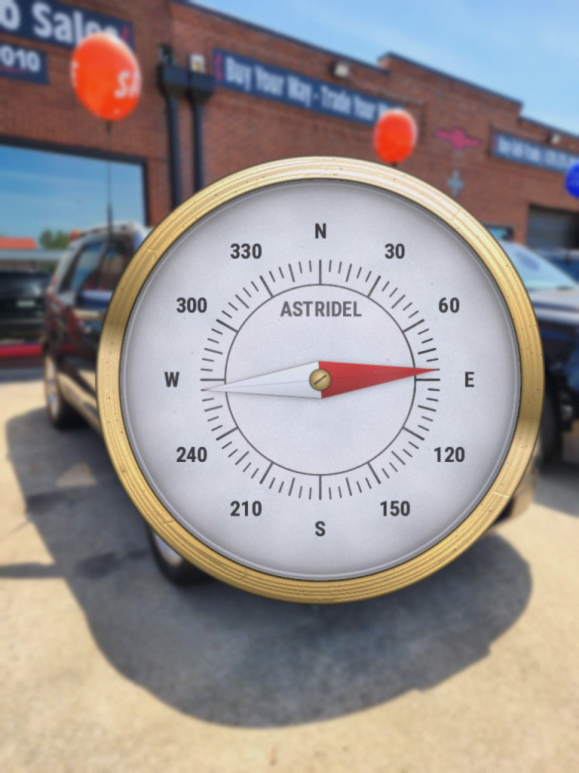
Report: 85 °
